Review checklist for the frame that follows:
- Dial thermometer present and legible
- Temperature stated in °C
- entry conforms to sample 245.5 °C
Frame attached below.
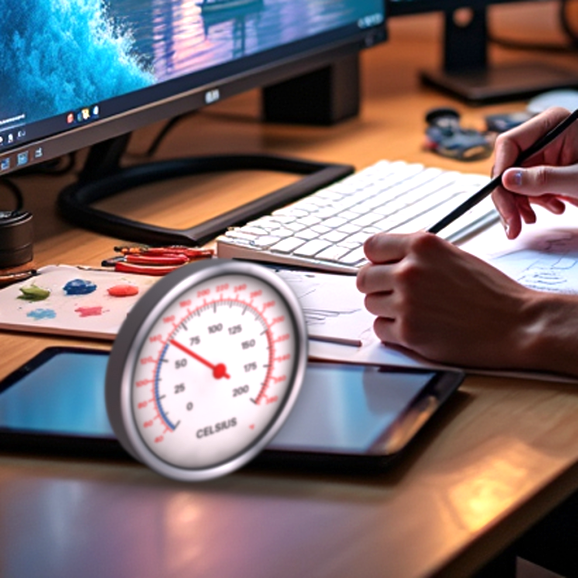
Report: 62.5 °C
